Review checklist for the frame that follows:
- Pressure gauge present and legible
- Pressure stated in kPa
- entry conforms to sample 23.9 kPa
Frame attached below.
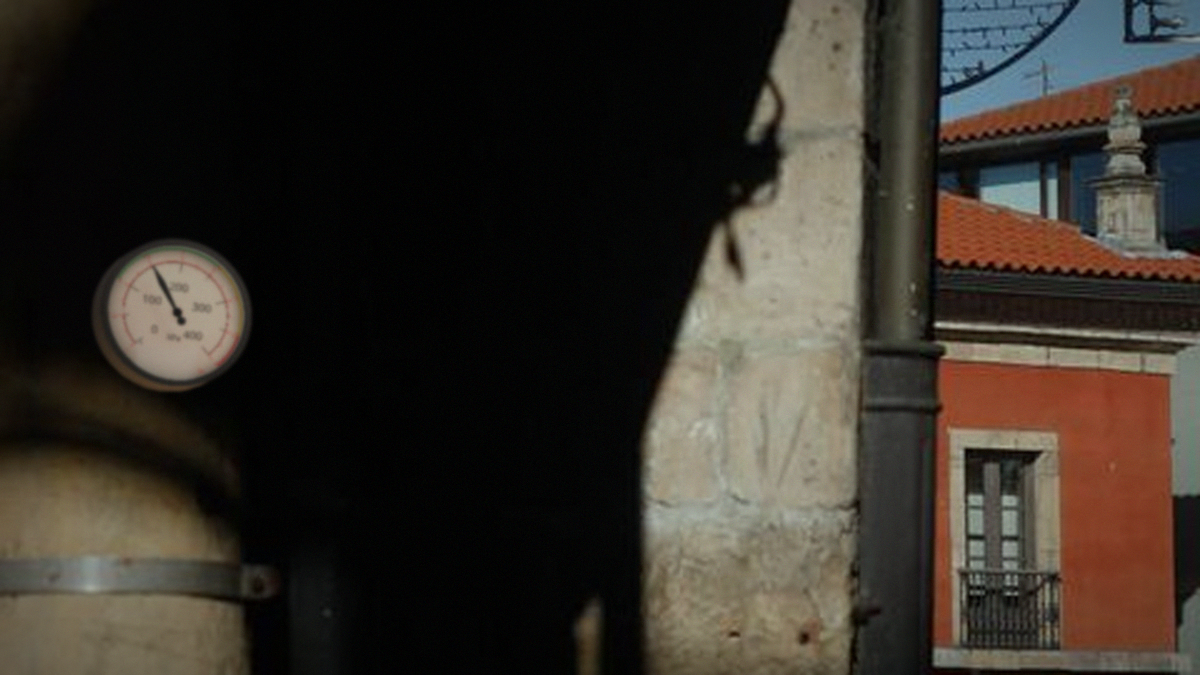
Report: 150 kPa
